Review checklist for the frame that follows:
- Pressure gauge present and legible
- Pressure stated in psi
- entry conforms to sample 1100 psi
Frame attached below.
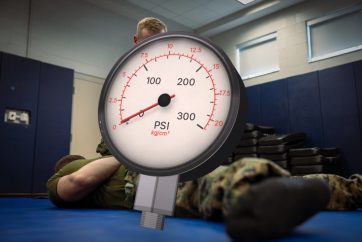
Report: 0 psi
